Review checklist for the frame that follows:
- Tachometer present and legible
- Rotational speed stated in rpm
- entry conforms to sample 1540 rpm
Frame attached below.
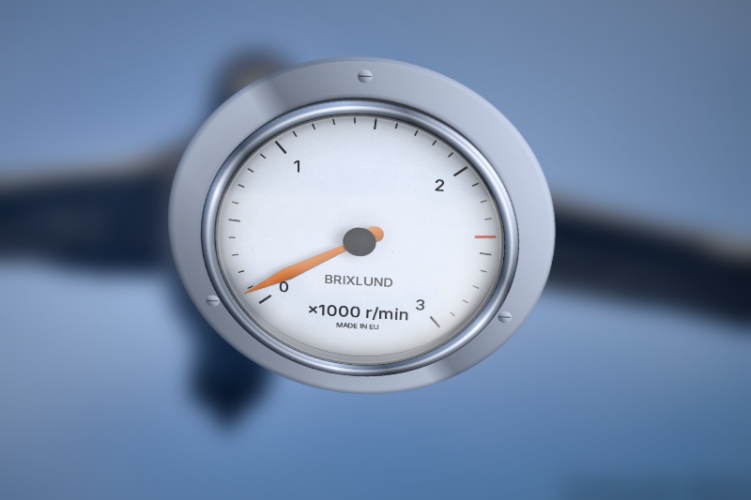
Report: 100 rpm
